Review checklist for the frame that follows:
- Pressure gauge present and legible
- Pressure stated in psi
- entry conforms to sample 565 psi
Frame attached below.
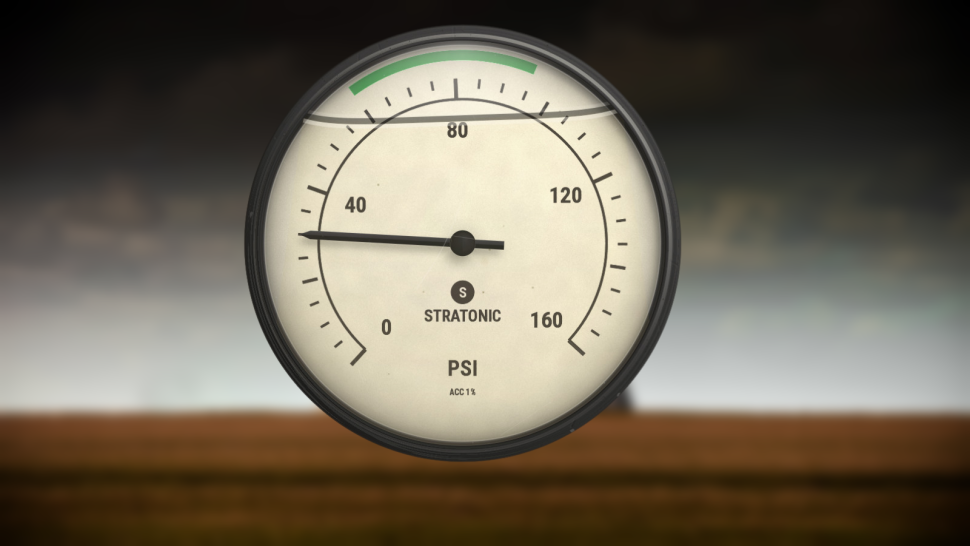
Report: 30 psi
